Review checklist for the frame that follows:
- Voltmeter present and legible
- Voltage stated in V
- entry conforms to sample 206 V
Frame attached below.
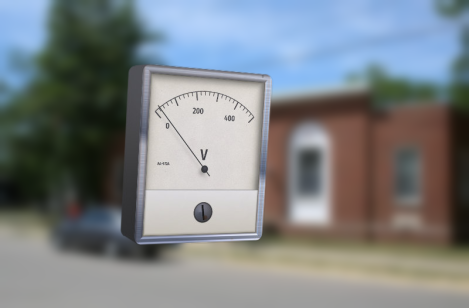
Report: 20 V
